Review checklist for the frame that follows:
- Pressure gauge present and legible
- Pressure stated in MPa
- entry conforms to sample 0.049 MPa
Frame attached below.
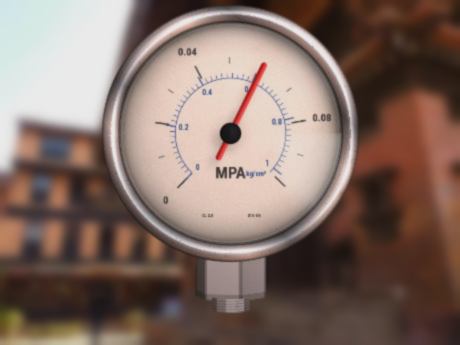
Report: 0.06 MPa
